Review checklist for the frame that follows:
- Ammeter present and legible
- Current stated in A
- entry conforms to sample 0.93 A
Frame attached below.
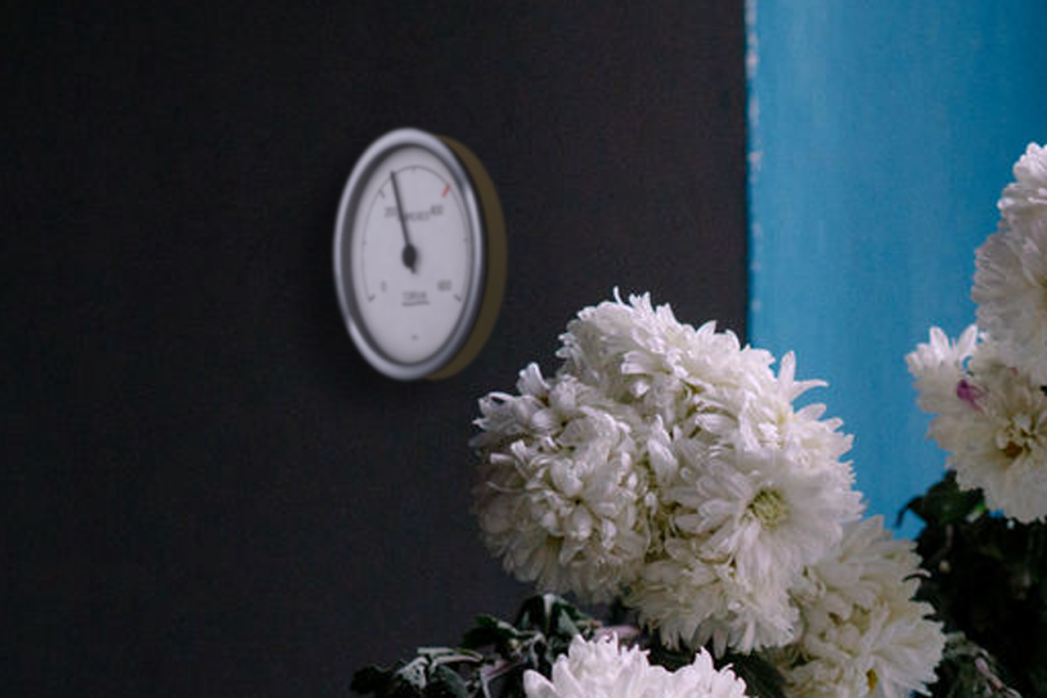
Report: 250 A
